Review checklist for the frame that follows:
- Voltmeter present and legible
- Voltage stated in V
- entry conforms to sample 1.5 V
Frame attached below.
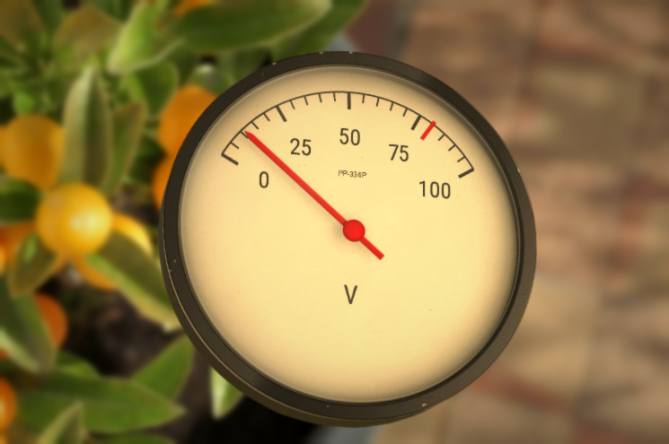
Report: 10 V
